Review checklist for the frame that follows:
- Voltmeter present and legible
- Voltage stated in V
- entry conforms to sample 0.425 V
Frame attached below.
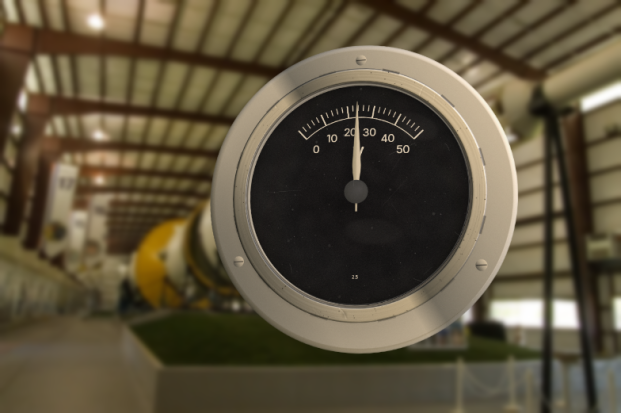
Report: 24 V
